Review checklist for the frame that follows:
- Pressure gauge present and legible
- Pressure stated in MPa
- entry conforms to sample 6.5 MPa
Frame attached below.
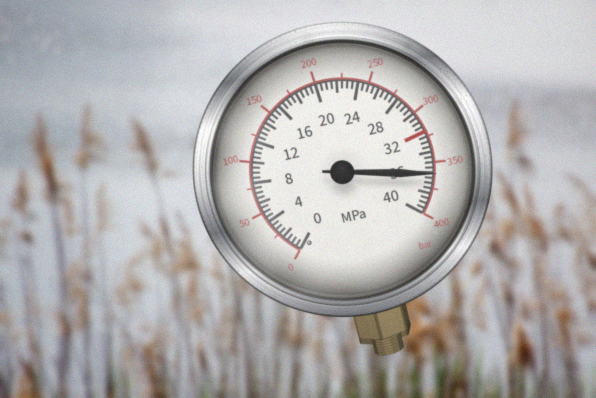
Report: 36 MPa
